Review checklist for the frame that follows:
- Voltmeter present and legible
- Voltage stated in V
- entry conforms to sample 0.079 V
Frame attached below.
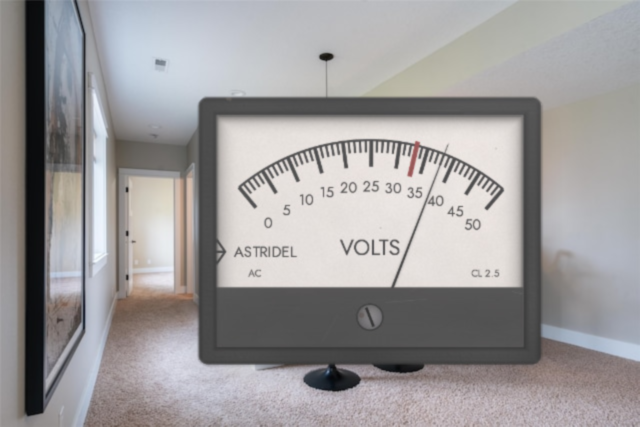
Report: 38 V
